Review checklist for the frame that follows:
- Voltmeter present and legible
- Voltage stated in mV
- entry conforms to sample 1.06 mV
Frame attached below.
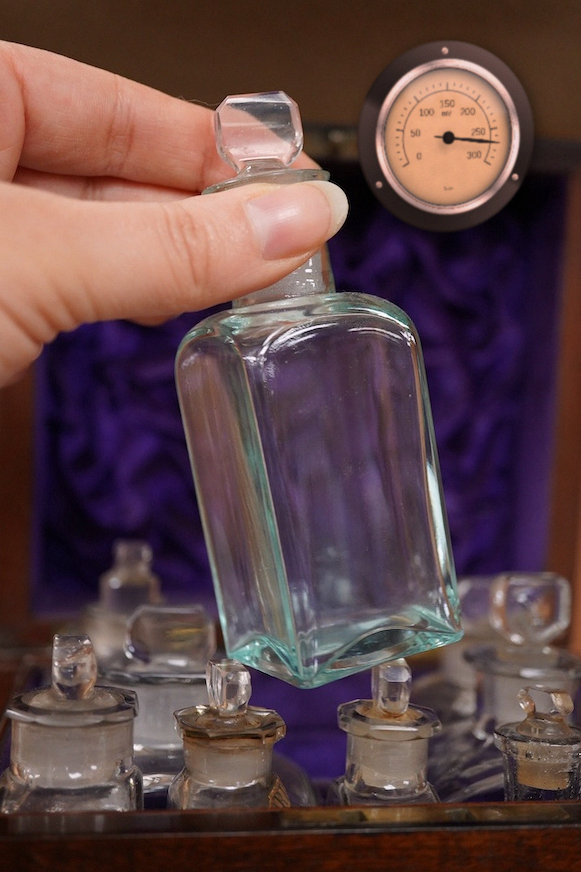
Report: 270 mV
